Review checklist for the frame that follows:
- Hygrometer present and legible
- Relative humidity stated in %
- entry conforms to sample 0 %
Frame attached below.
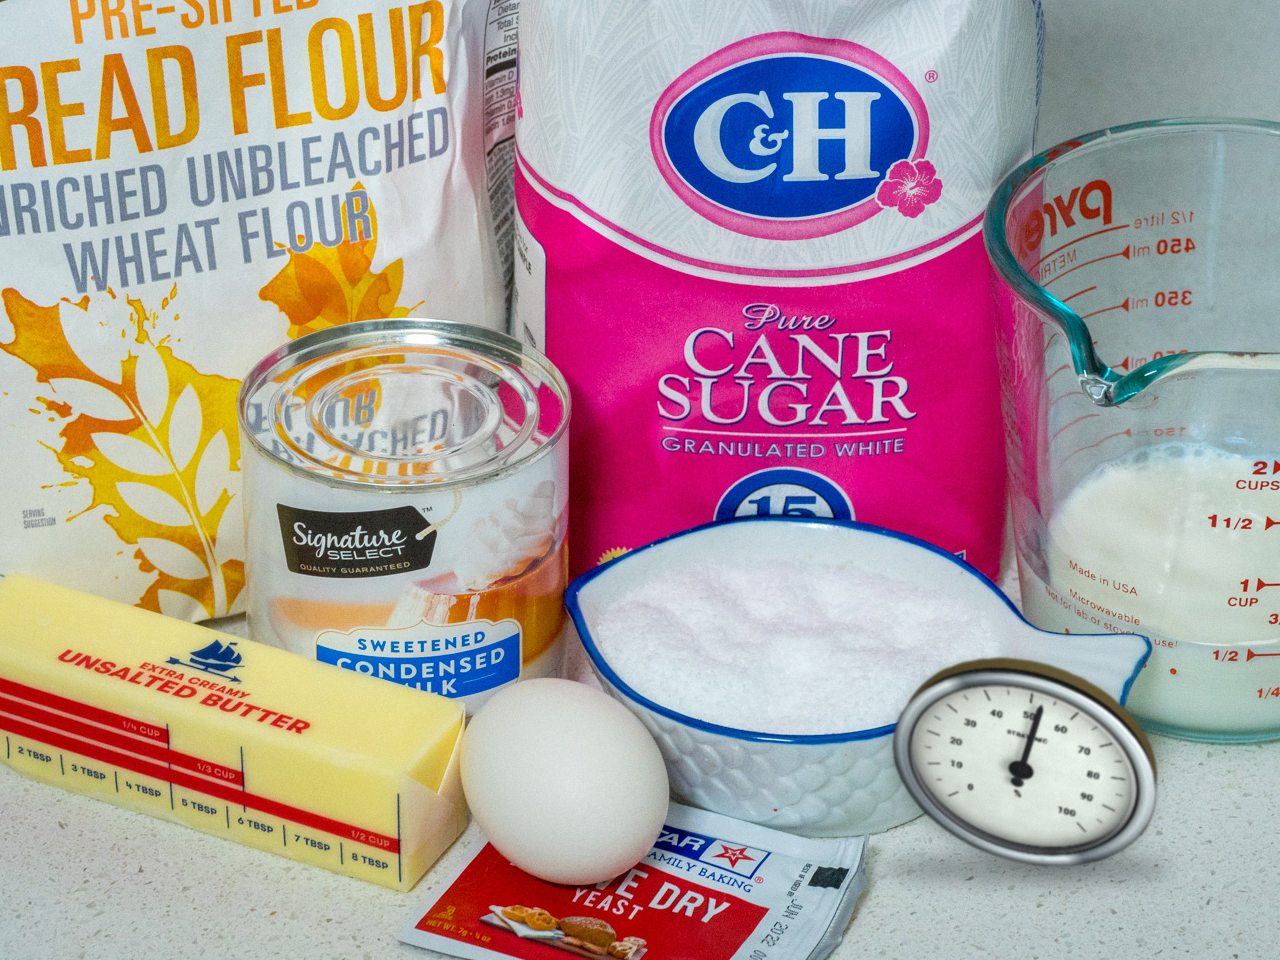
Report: 52.5 %
